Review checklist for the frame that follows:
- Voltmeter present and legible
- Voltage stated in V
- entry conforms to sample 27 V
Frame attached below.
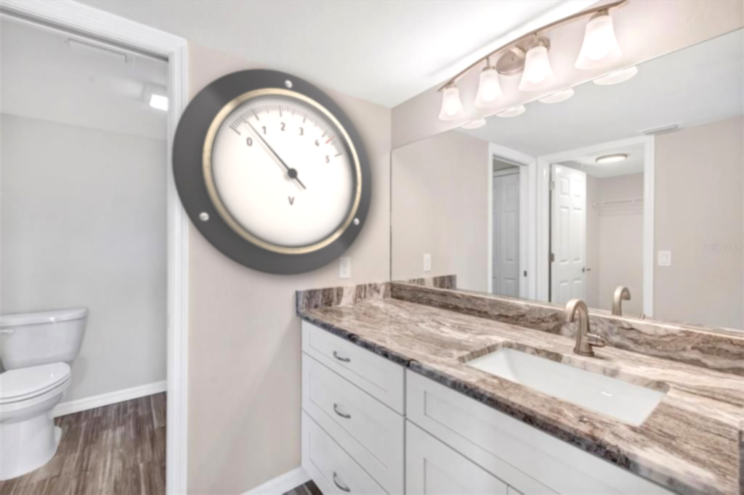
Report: 0.5 V
